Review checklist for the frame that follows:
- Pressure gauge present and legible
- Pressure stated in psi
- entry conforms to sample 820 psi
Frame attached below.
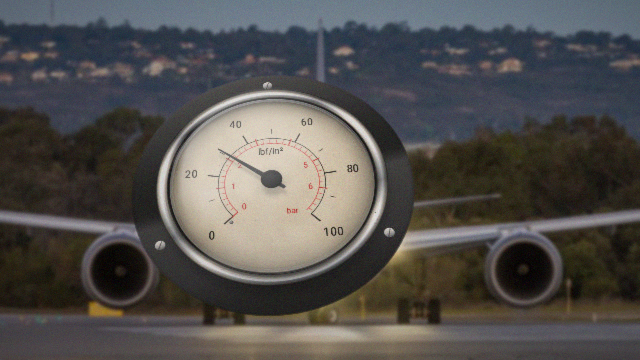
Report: 30 psi
